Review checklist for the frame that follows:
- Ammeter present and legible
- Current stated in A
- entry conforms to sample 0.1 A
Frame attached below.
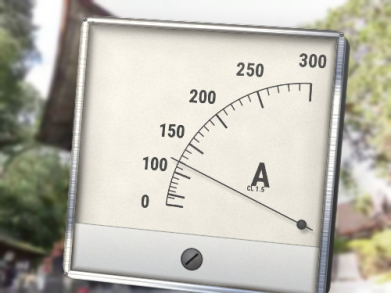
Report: 120 A
